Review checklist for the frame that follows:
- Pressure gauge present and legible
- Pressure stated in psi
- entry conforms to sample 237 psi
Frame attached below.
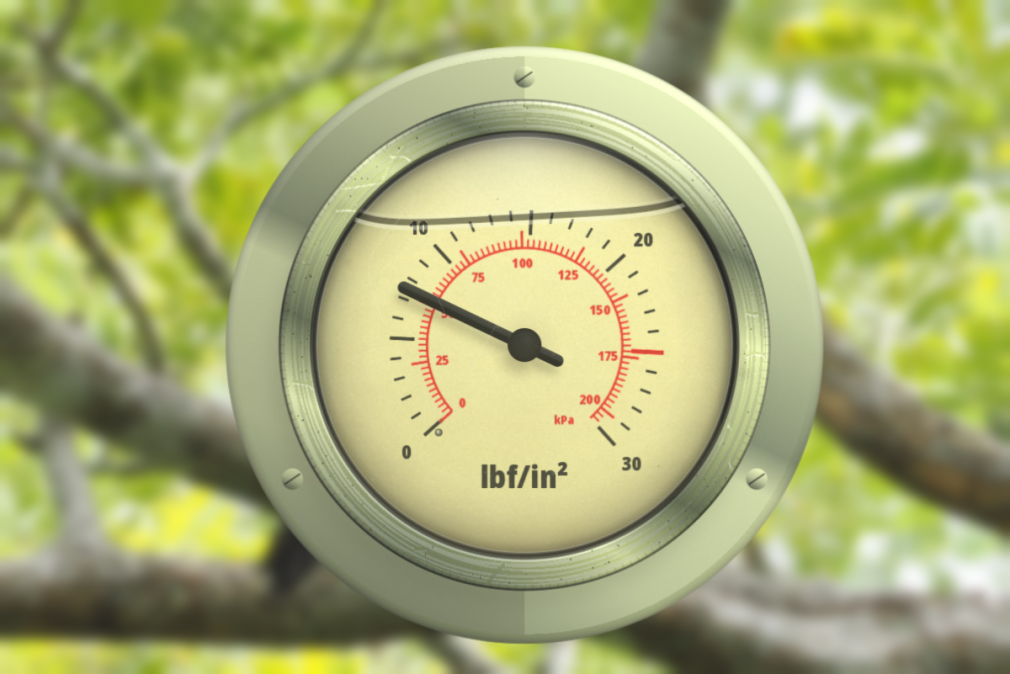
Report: 7.5 psi
